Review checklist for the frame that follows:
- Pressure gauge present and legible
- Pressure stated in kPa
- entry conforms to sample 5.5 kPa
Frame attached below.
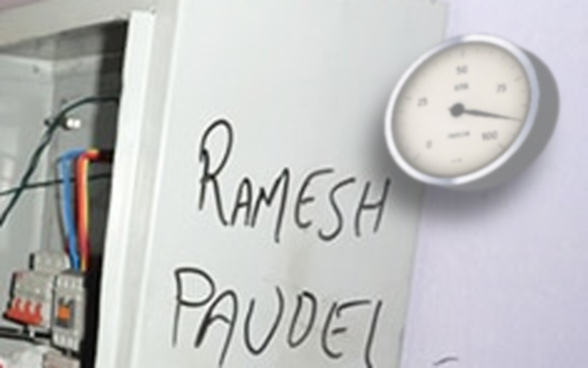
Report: 90 kPa
